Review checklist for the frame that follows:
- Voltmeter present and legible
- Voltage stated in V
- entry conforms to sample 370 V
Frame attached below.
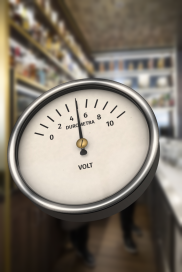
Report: 5 V
